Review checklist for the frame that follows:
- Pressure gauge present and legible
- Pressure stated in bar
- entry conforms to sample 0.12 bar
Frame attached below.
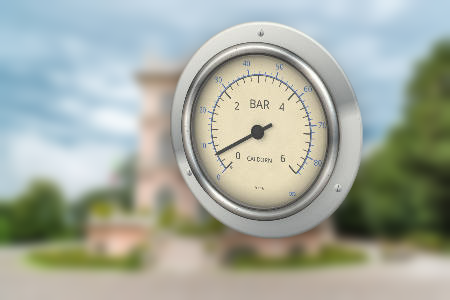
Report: 0.4 bar
